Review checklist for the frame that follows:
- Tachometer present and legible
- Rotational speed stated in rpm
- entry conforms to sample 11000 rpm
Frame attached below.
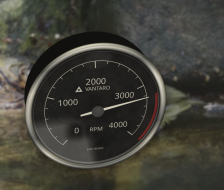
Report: 3200 rpm
